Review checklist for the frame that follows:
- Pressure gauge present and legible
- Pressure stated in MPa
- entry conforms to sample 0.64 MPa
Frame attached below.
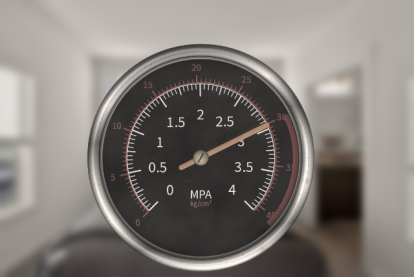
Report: 2.95 MPa
